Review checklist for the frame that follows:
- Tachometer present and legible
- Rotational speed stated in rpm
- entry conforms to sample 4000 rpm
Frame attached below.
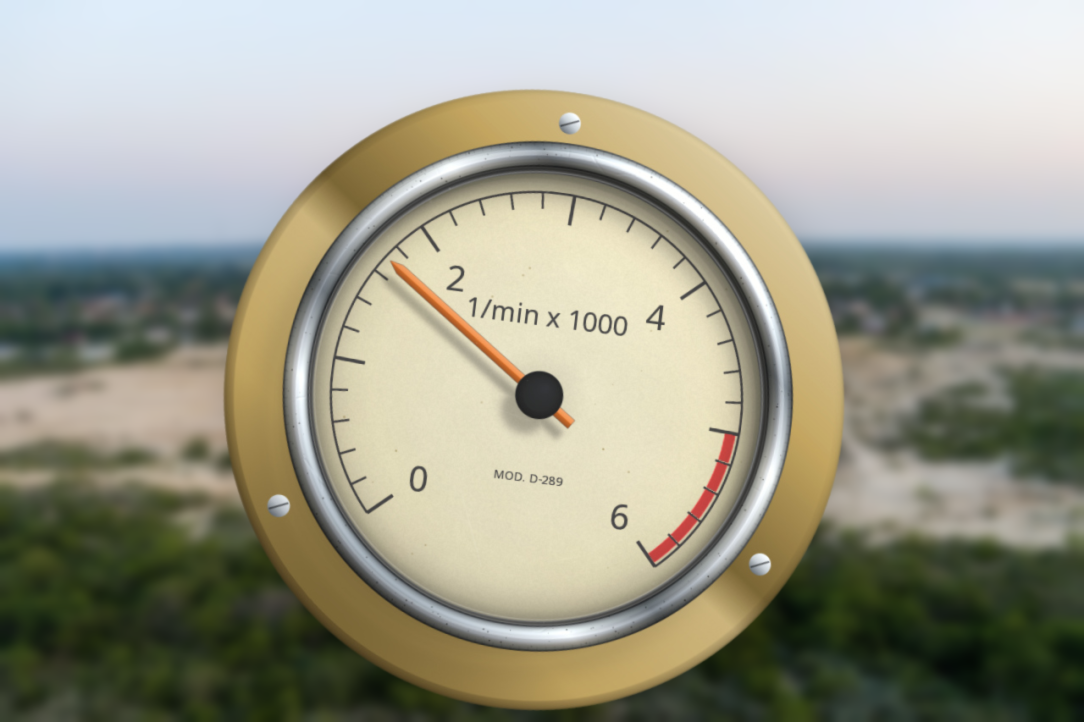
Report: 1700 rpm
